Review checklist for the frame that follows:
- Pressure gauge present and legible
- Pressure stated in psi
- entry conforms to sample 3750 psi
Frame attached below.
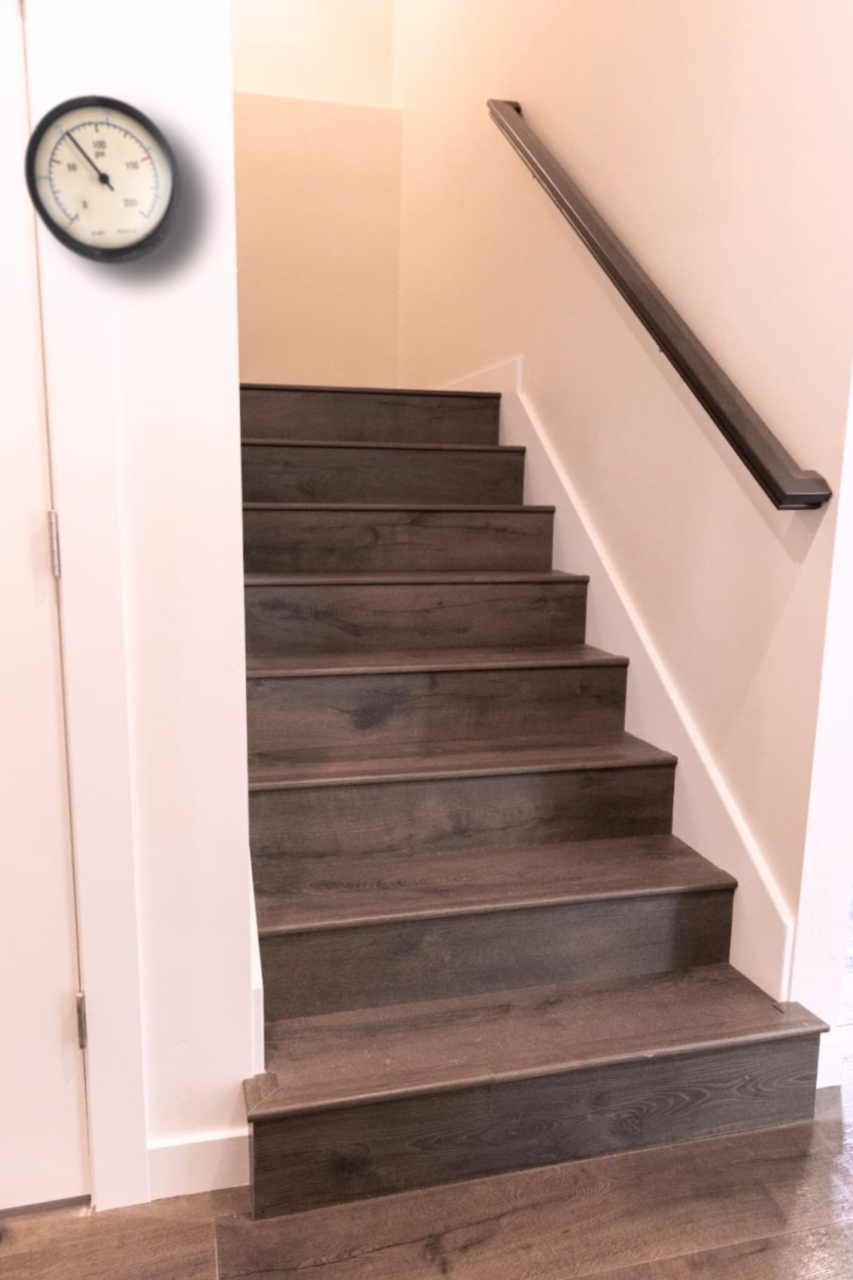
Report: 75 psi
